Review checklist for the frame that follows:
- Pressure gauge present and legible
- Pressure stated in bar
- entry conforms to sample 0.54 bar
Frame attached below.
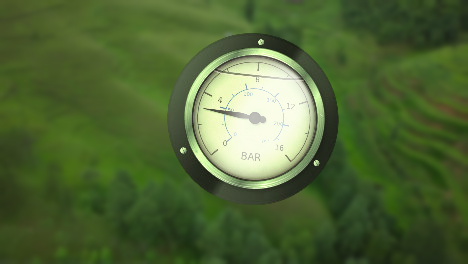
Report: 3 bar
